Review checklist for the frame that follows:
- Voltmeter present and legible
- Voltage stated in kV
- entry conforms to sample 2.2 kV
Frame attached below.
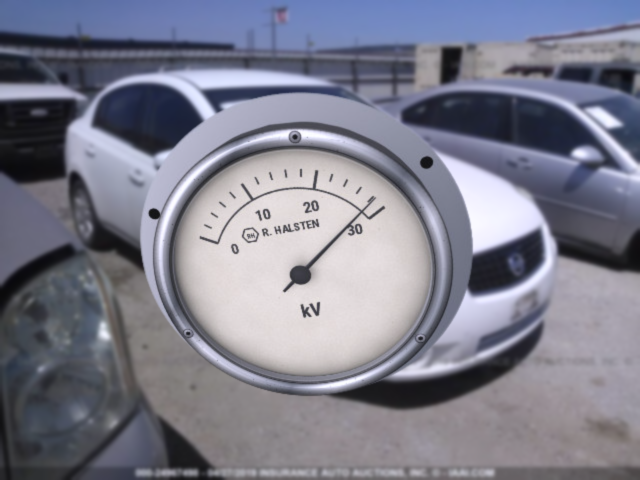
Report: 28 kV
